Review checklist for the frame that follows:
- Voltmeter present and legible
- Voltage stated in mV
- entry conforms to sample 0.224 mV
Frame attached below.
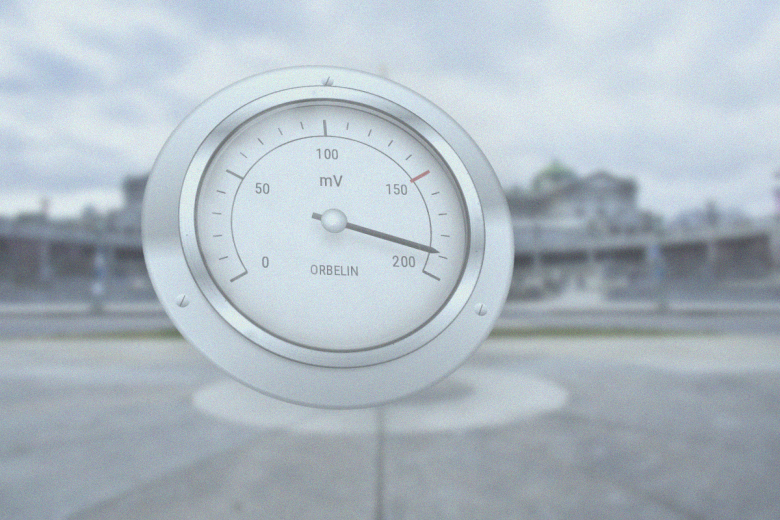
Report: 190 mV
